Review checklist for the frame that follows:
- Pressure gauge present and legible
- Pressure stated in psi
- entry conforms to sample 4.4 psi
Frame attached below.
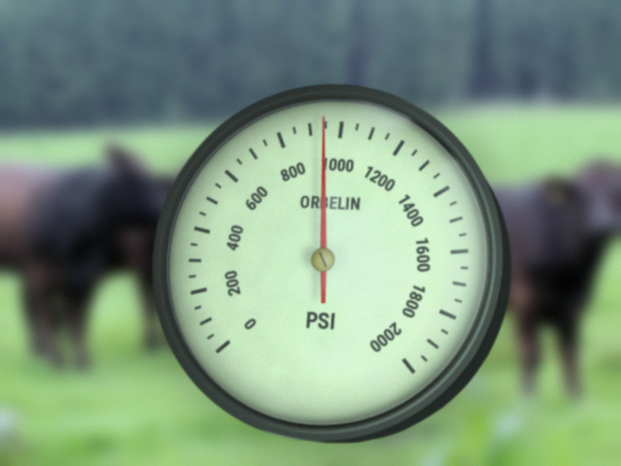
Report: 950 psi
